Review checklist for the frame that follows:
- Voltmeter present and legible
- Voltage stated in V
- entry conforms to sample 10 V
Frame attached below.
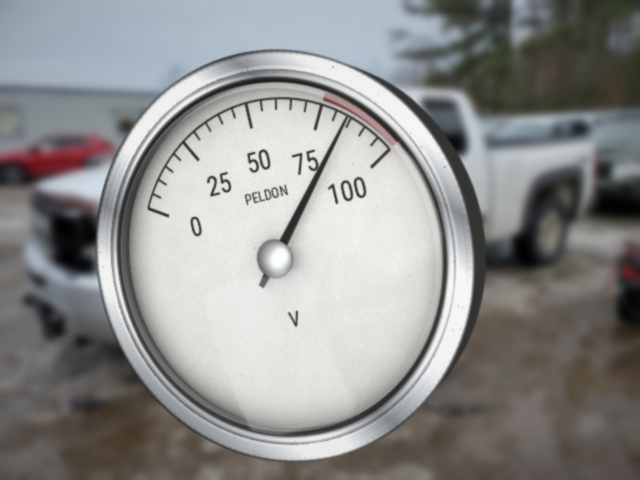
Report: 85 V
